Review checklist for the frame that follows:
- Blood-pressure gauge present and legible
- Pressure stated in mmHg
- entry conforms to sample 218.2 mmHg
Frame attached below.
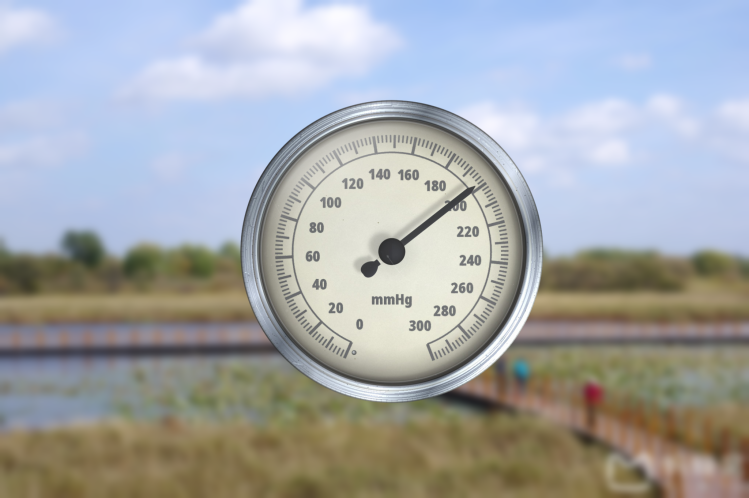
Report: 198 mmHg
